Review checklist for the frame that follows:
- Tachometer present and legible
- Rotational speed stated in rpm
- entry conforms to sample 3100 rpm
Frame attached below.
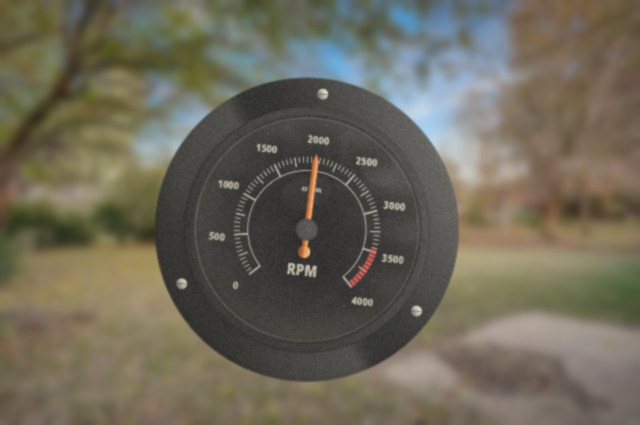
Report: 2000 rpm
